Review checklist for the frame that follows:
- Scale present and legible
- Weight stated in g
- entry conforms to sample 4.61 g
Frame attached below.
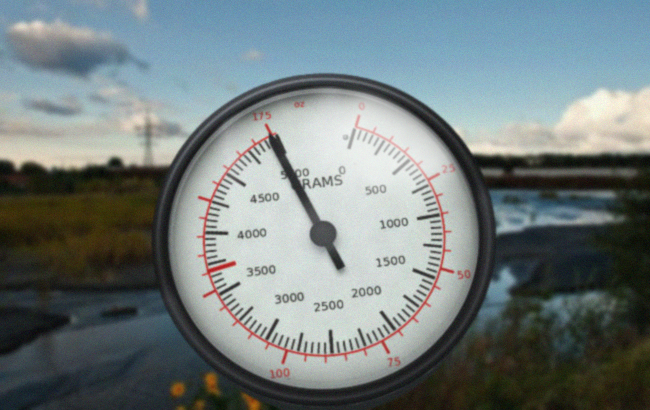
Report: 4950 g
